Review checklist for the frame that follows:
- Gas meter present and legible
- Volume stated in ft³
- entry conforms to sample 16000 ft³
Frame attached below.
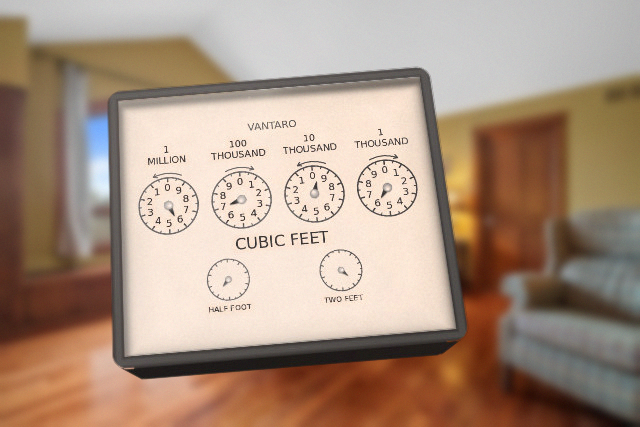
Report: 569600 ft³
